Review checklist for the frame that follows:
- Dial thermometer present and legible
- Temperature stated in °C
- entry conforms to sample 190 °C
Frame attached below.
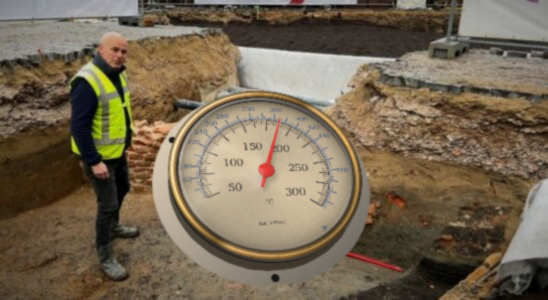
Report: 187.5 °C
